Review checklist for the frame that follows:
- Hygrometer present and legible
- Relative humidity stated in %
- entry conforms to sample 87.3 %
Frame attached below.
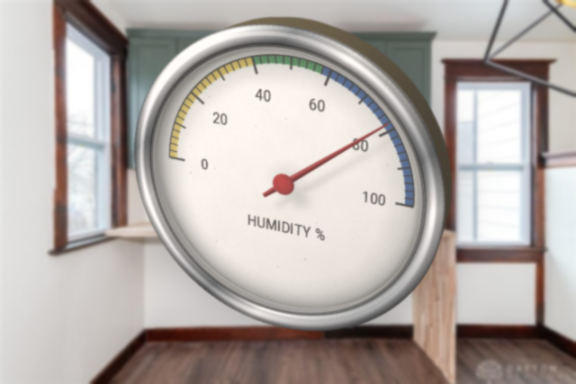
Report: 78 %
